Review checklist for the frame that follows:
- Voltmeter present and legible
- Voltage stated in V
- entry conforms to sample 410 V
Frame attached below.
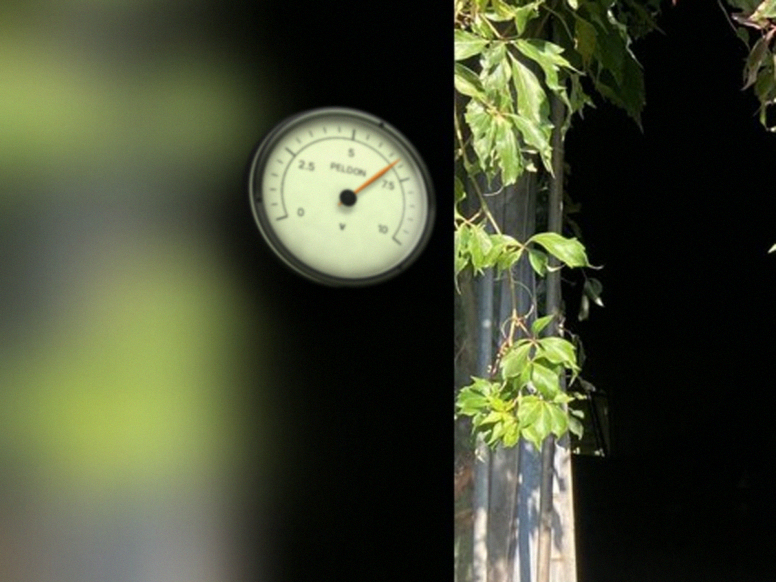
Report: 6.75 V
